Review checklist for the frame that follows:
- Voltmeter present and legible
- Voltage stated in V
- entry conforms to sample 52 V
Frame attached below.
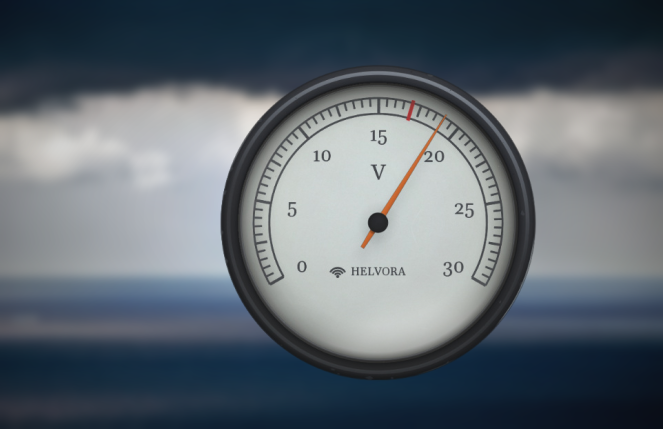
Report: 19 V
